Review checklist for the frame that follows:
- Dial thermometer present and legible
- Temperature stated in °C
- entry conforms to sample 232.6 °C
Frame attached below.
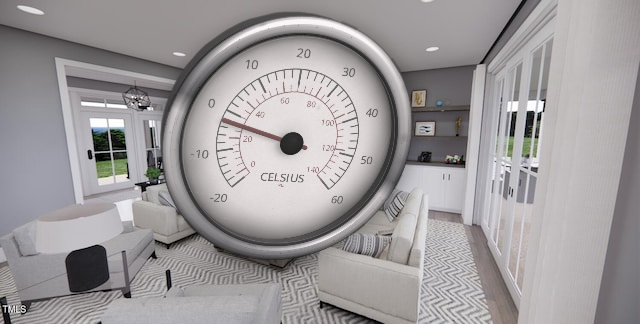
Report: -2 °C
